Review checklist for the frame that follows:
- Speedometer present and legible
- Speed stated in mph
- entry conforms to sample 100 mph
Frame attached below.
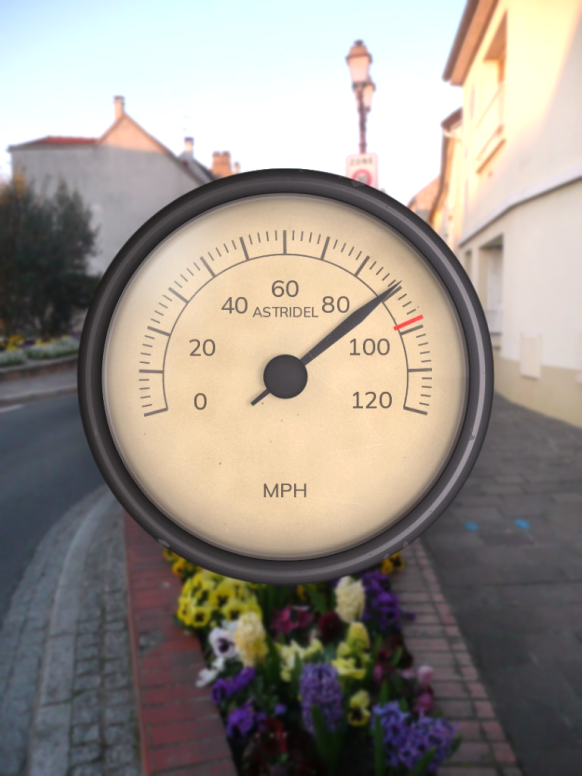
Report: 89 mph
